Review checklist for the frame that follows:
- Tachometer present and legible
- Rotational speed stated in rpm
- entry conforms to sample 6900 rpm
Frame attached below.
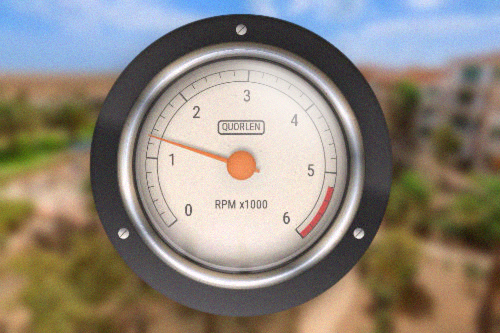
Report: 1300 rpm
